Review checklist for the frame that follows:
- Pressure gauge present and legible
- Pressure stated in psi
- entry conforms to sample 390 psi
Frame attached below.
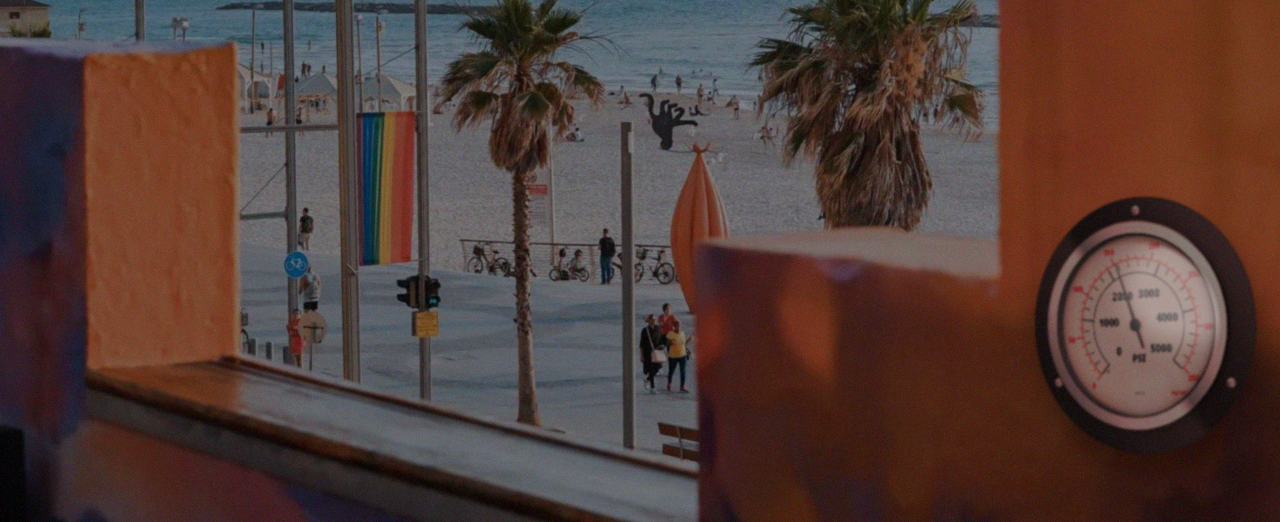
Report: 2200 psi
